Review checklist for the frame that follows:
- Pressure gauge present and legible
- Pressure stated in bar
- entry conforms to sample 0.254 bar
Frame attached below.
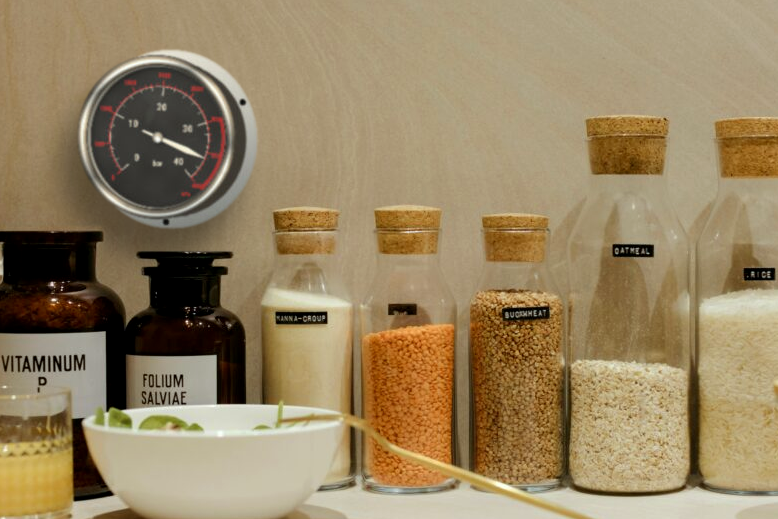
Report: 36 bar
